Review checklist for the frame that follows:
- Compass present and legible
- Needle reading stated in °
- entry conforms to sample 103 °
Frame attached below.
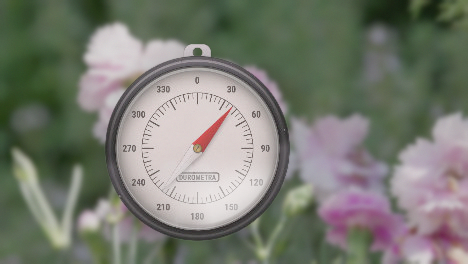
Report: 40 °
